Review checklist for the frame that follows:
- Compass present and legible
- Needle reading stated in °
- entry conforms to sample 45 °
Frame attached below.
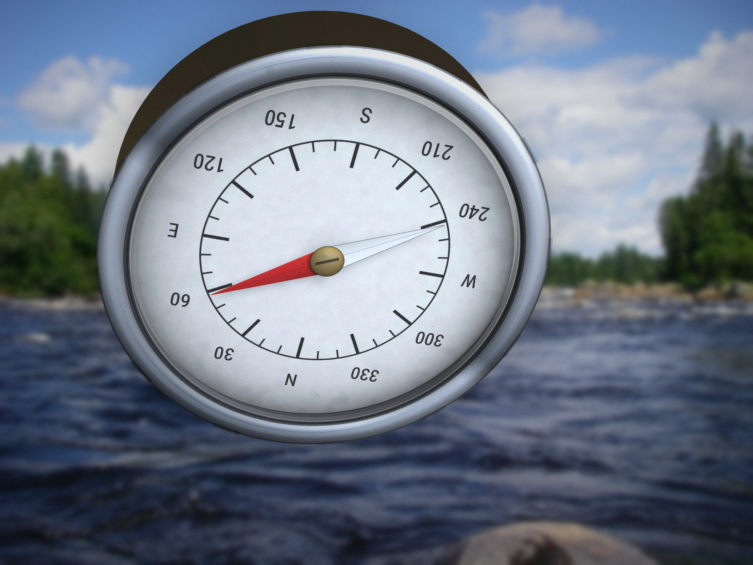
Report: 60 °
